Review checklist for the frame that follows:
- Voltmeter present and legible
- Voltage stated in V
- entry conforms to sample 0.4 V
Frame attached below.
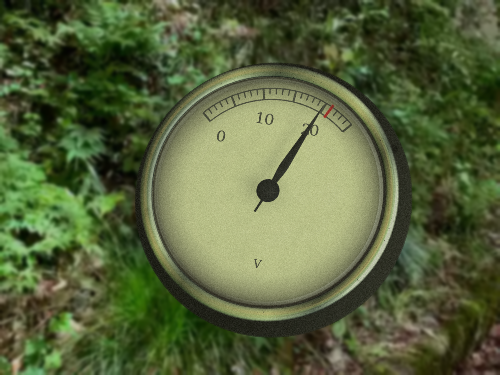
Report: 20 V
